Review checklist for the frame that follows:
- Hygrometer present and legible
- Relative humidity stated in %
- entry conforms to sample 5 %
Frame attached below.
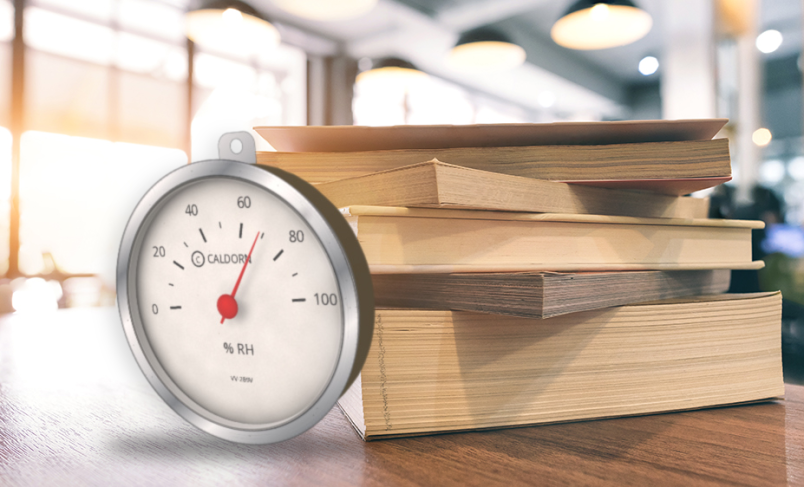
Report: 70 %
